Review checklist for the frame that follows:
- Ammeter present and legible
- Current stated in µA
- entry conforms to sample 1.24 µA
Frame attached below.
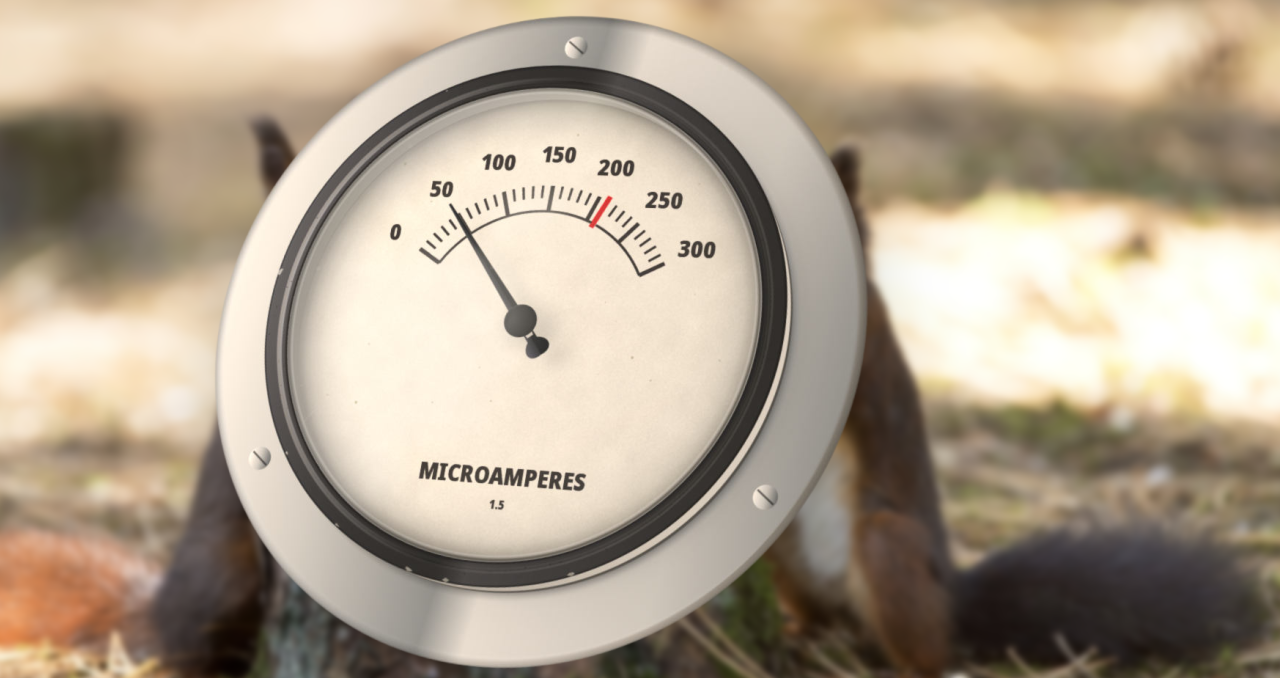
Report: 50 µA
